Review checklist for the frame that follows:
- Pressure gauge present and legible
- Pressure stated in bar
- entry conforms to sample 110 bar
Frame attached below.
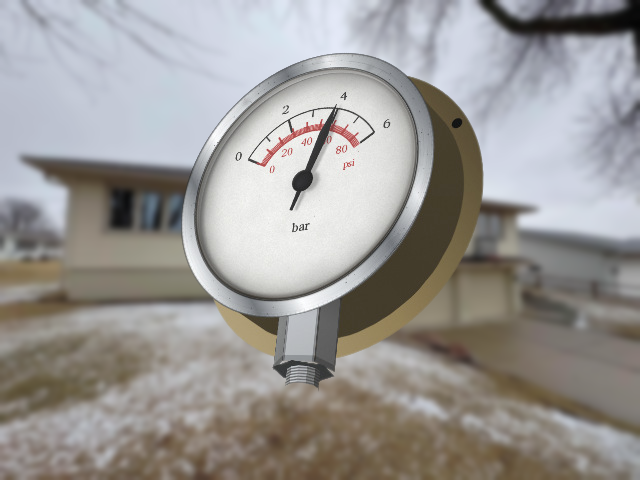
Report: 4 bar
